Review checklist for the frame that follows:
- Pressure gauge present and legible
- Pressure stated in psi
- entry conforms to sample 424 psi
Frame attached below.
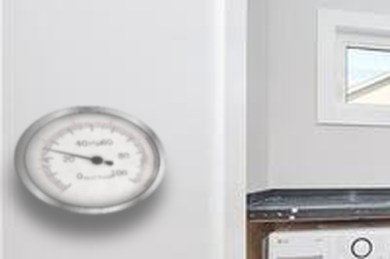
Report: 25 psi
